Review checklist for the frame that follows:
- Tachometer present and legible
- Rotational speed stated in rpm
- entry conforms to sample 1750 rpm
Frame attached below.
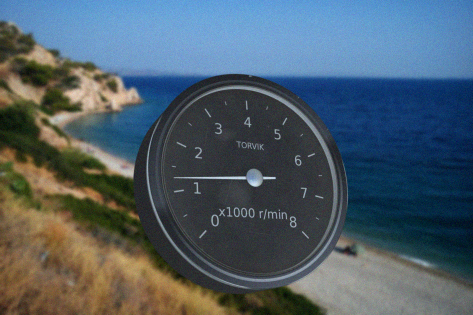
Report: 1250 rpm
